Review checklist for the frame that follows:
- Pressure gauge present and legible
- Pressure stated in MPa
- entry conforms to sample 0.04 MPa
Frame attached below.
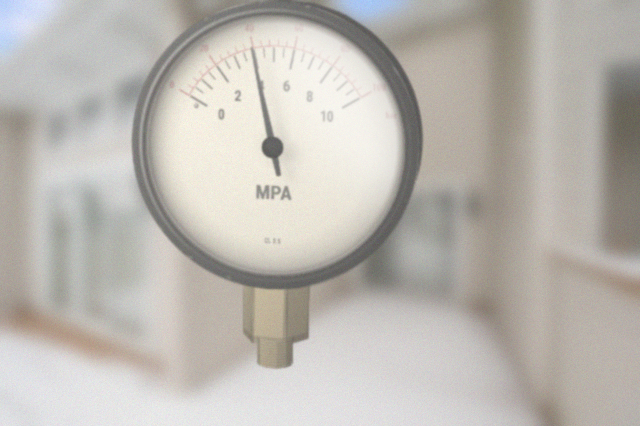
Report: 4 MPa
